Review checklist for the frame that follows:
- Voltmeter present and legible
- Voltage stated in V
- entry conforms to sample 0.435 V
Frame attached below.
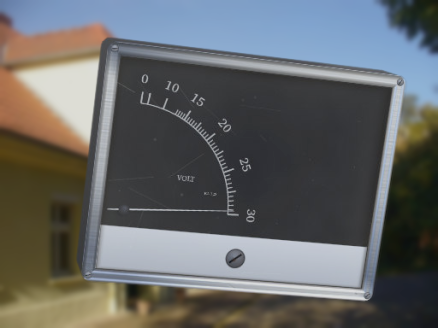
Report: 29.5 V
